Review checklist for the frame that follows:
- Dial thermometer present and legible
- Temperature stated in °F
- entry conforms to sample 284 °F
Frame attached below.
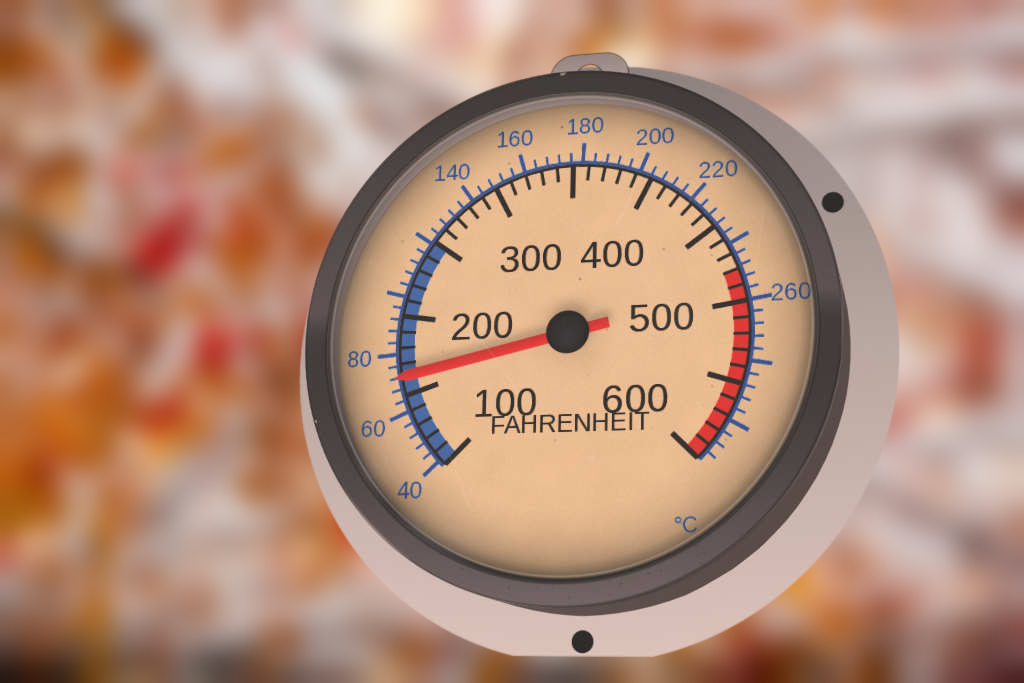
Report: 160 °F
